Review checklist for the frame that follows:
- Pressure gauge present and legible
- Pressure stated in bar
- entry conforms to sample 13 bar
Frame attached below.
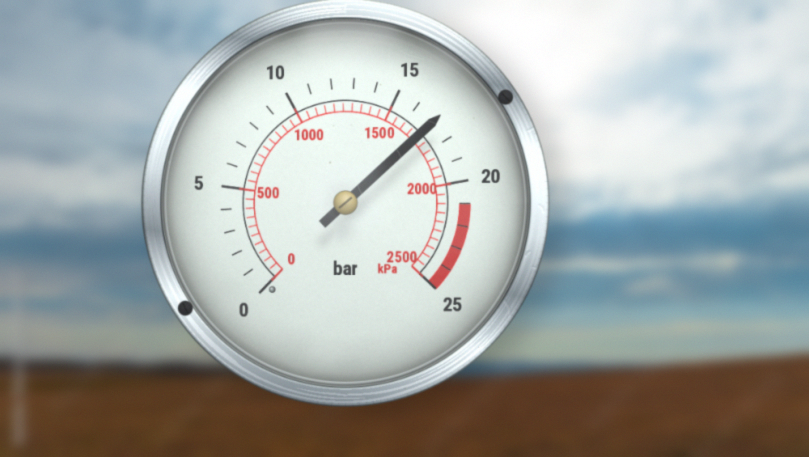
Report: 17 bar
